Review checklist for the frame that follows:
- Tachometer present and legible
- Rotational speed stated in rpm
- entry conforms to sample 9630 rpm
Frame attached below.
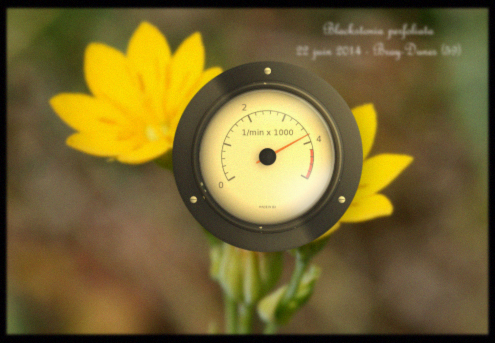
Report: 3800 rpm
